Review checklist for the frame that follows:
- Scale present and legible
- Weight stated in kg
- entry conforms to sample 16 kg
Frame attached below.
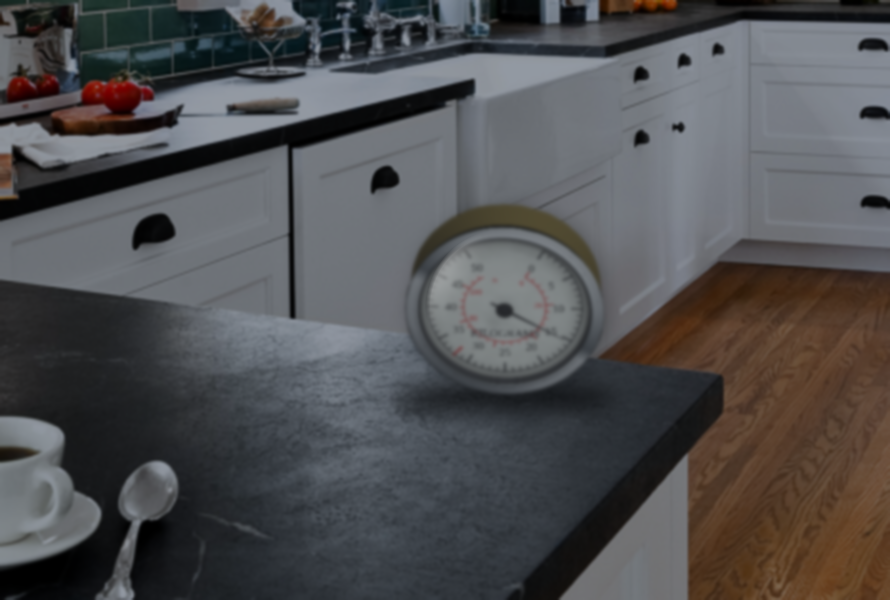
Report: 15 kg
